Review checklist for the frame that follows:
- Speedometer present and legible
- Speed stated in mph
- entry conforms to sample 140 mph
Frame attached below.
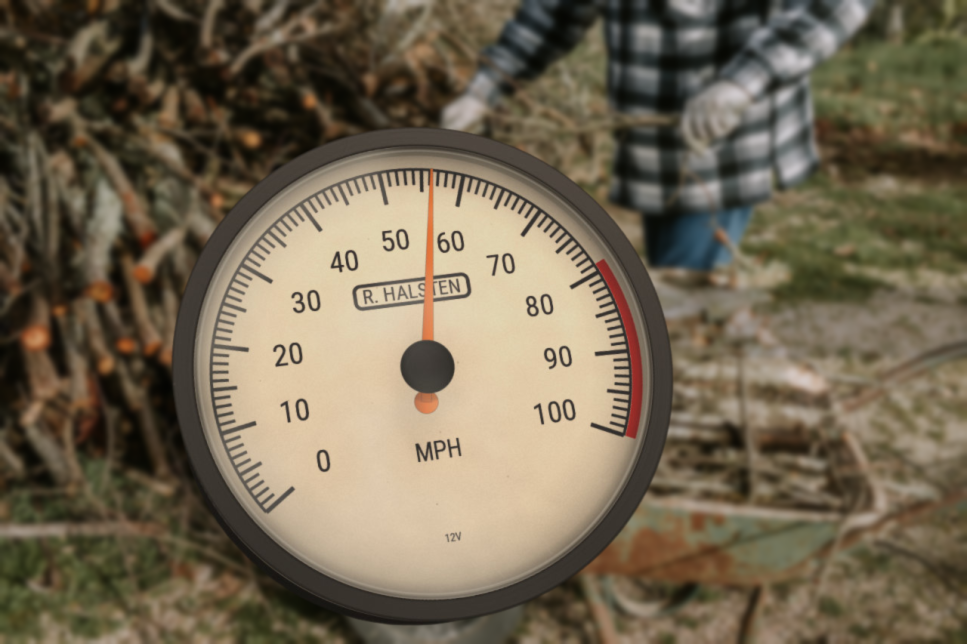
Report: 56 mph
